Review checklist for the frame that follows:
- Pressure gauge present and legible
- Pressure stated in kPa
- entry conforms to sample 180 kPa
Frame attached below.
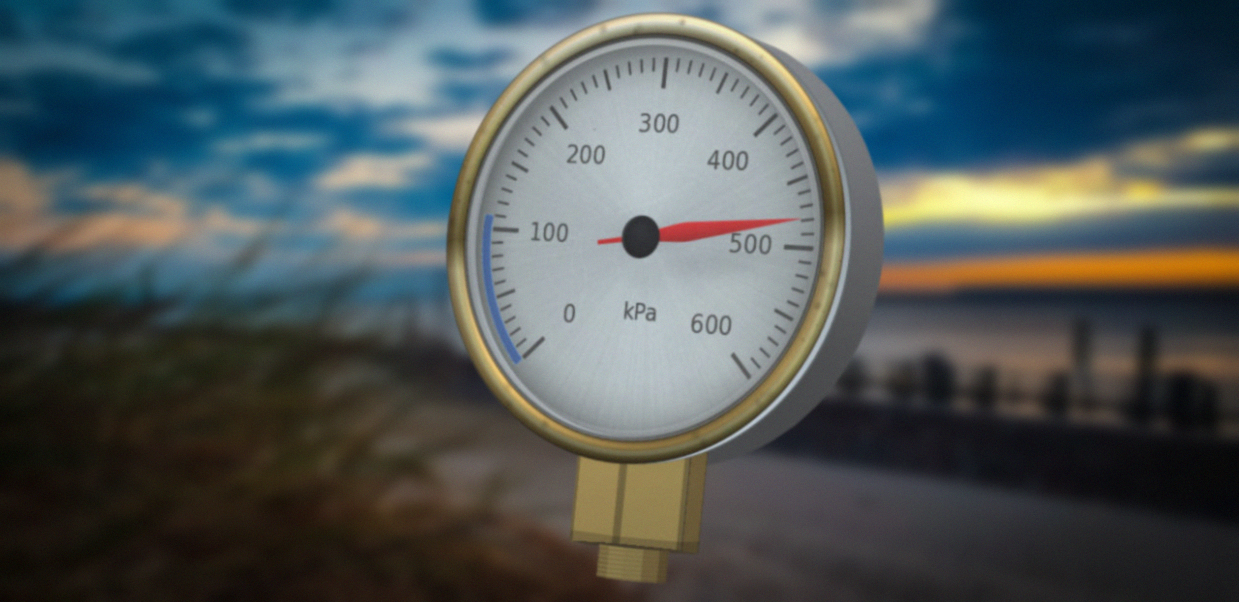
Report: 480 kPa
